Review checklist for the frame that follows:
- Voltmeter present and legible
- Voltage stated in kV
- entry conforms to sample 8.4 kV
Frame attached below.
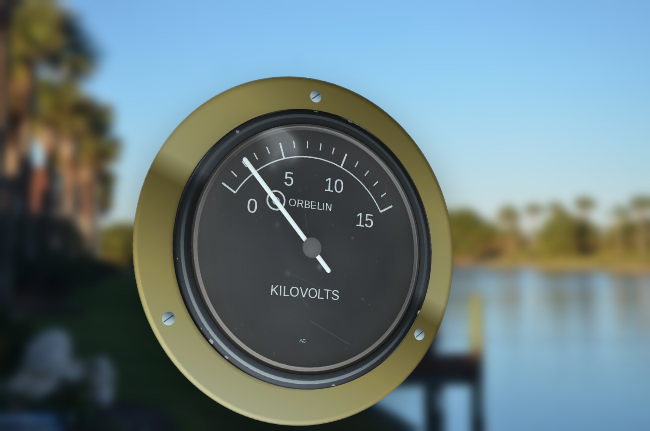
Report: 2 kV
